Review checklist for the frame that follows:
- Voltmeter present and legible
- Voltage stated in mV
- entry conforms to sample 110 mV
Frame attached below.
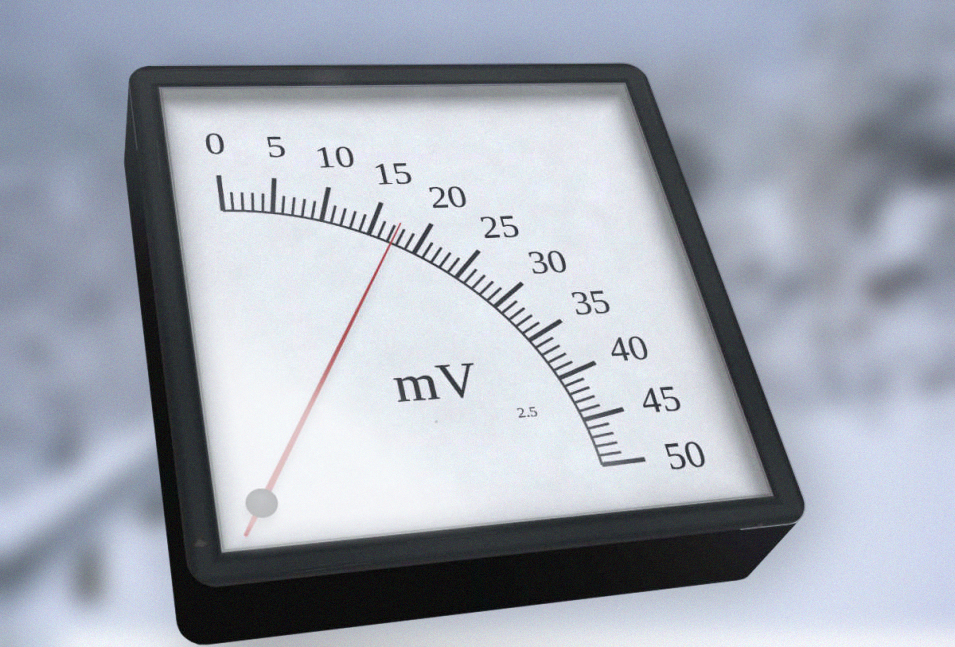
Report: 17.5 mV
